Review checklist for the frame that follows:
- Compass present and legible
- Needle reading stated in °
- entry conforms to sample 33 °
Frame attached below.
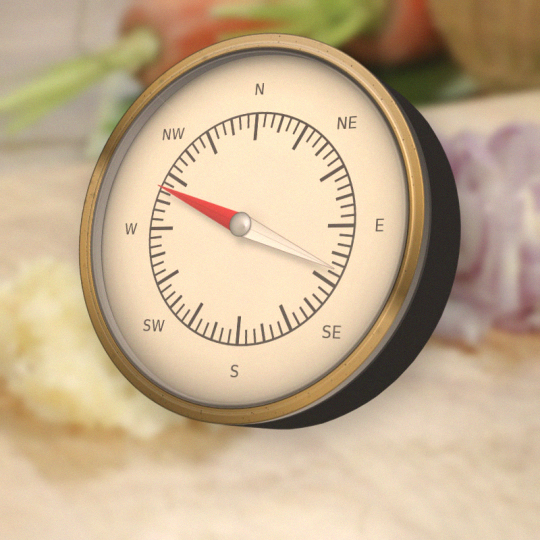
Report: 292.5 °
